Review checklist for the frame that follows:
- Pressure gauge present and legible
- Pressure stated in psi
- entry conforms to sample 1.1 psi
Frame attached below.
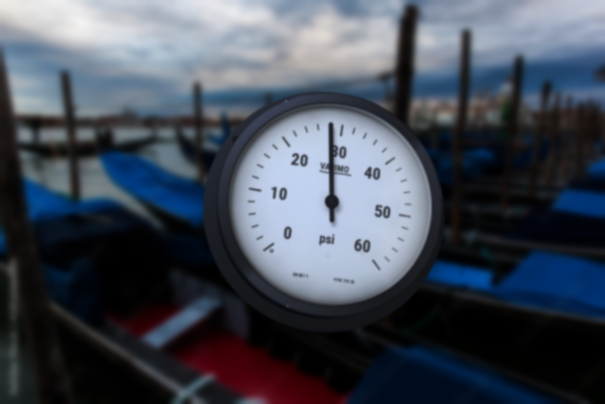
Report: 28 psi
